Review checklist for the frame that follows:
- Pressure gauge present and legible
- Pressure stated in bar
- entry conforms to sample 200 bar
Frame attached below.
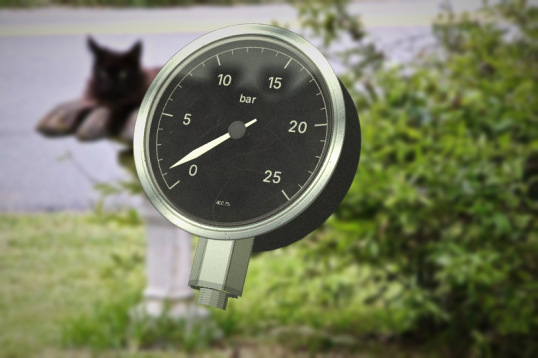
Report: 1 bar
